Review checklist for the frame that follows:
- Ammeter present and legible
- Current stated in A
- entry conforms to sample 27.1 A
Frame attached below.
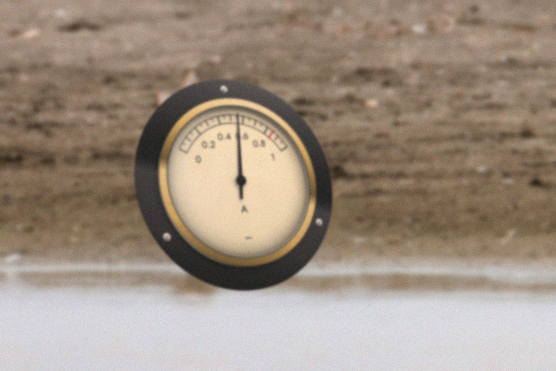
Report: 0.55 A
